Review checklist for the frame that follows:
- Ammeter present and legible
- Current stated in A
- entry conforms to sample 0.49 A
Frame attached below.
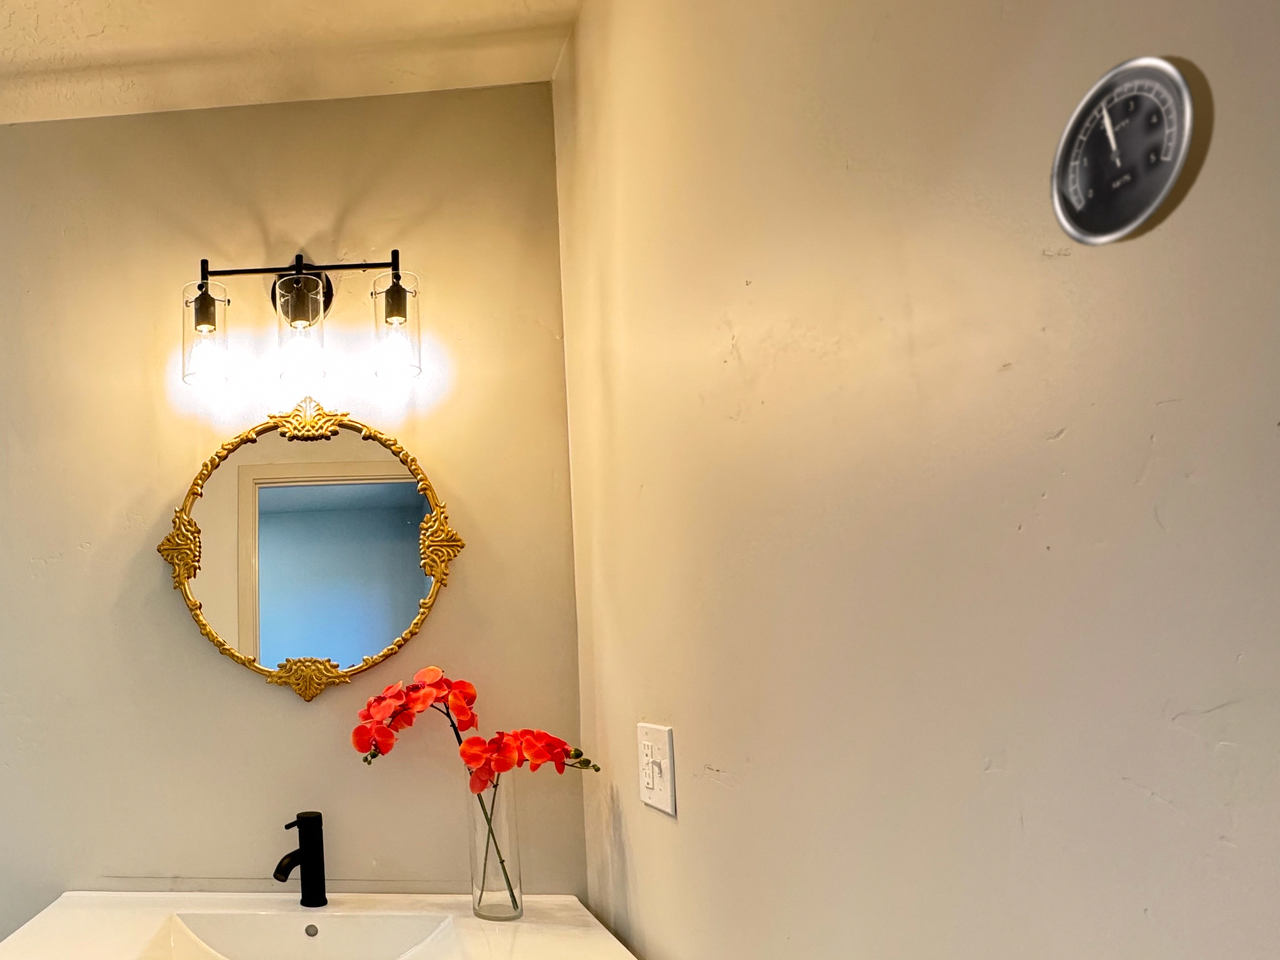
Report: 2.25 A
